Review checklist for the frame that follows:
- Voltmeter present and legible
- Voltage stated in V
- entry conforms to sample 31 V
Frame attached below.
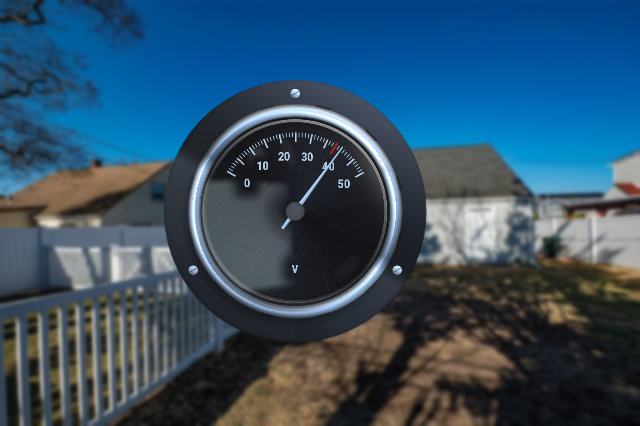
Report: 40 V
